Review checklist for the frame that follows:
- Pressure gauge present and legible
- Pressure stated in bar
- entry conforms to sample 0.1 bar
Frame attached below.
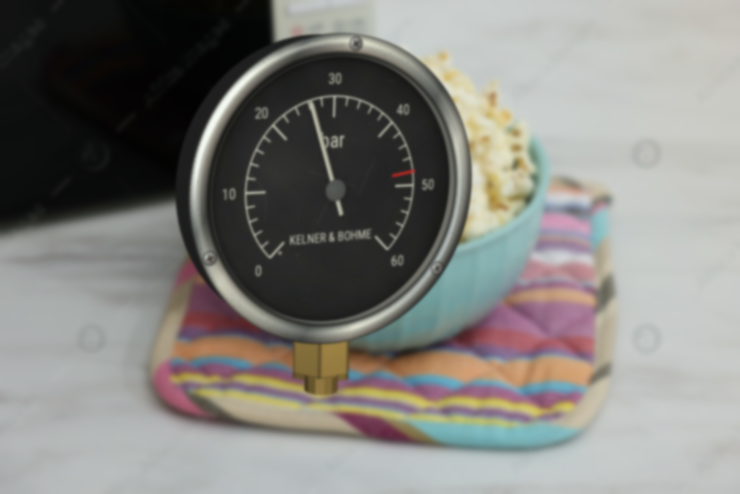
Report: 26 bar
